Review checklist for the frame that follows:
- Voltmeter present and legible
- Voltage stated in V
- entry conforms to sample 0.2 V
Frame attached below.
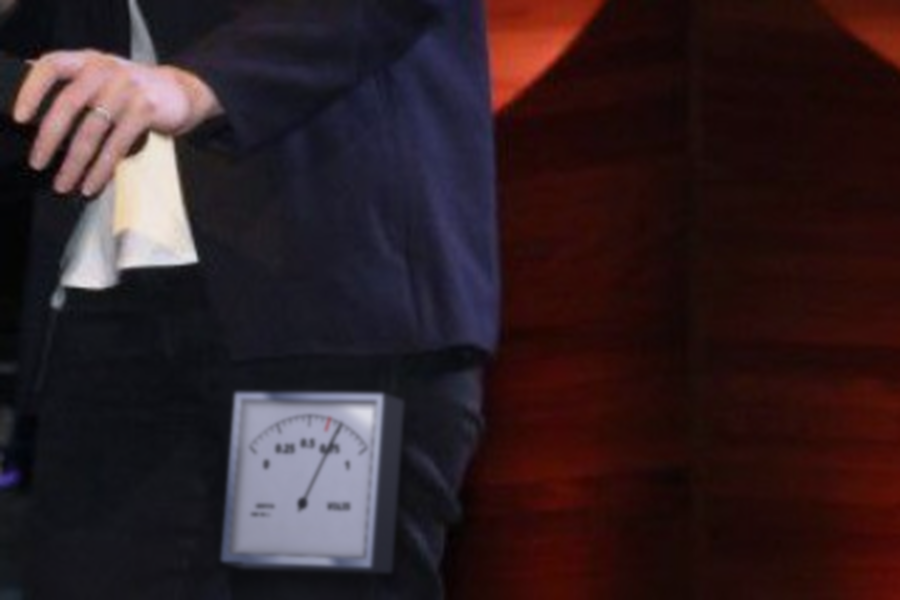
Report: 0.75 V
